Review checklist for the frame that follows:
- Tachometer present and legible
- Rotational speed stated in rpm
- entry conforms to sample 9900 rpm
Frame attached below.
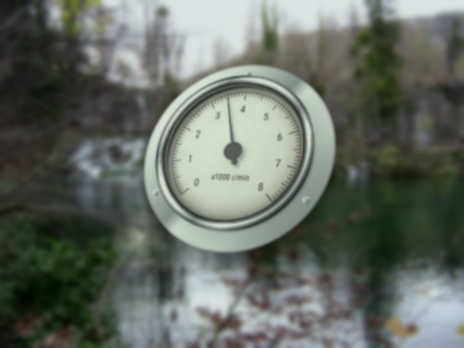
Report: 3500 rpm
